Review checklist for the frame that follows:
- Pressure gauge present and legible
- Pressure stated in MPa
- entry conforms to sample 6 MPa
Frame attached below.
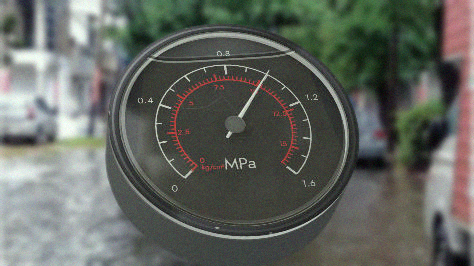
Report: 1 MPa
